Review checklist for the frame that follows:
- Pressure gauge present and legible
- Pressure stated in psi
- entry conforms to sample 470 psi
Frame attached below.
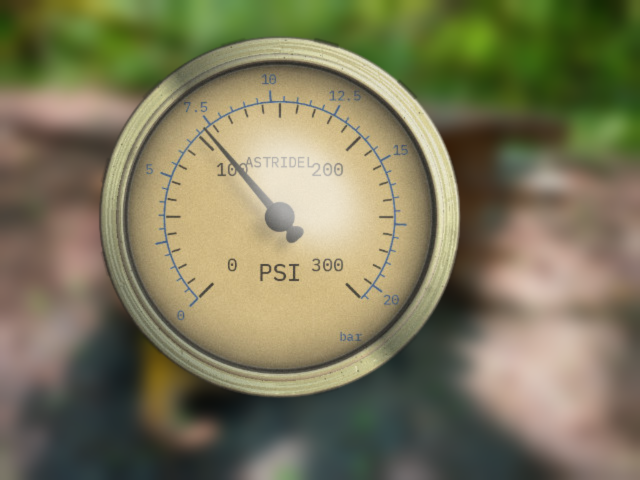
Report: 105 psi
